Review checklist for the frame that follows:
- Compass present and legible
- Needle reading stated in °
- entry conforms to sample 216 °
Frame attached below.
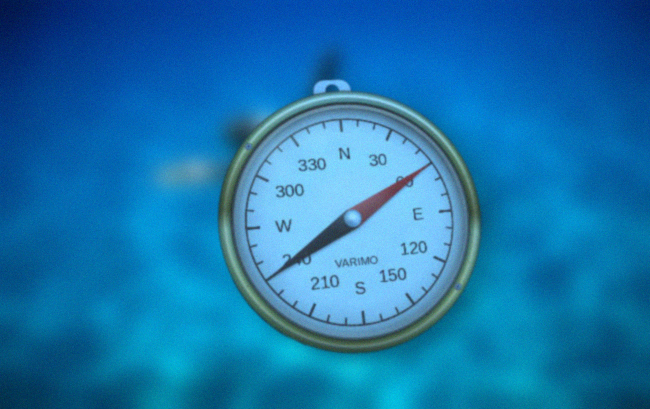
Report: 60 °
